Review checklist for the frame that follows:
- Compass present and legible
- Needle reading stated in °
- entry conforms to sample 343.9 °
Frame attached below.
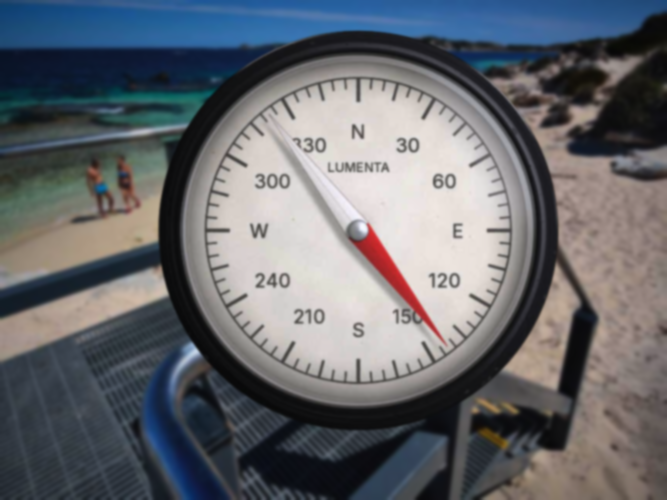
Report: 142.5 °
